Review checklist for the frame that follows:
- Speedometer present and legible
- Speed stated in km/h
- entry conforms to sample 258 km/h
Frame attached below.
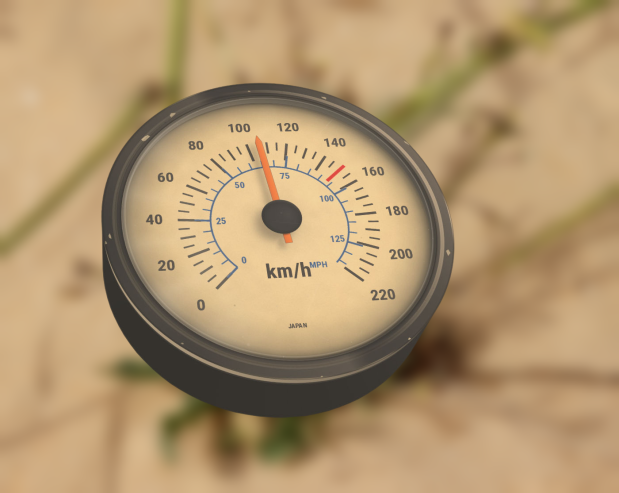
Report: 105 km/h
